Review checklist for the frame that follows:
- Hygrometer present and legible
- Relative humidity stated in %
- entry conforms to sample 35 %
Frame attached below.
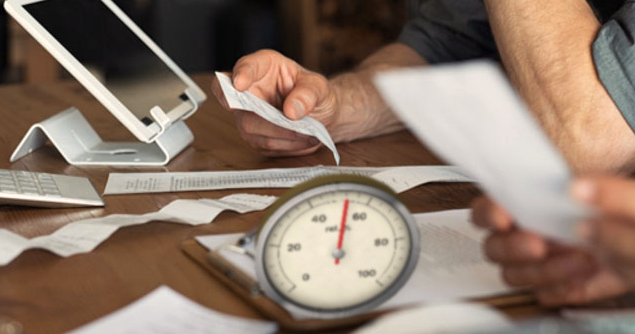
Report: 52 %
